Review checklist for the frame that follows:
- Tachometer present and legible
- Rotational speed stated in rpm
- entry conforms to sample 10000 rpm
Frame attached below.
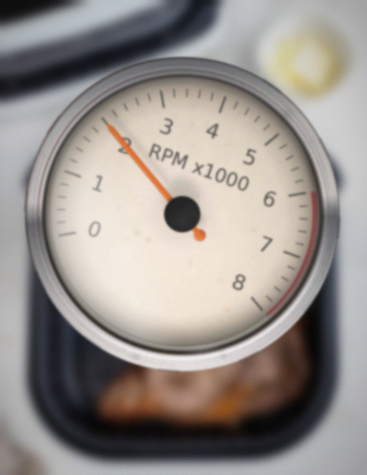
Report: 2000 rpm
